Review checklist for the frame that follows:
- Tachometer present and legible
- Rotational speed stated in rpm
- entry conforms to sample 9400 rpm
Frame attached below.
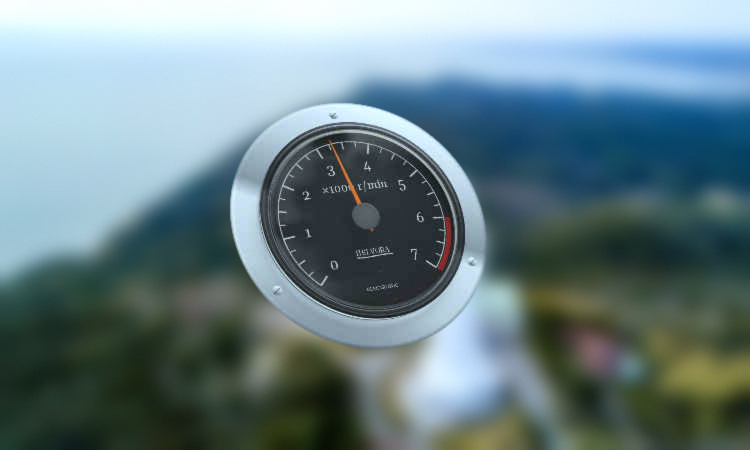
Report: 3250 rpm
